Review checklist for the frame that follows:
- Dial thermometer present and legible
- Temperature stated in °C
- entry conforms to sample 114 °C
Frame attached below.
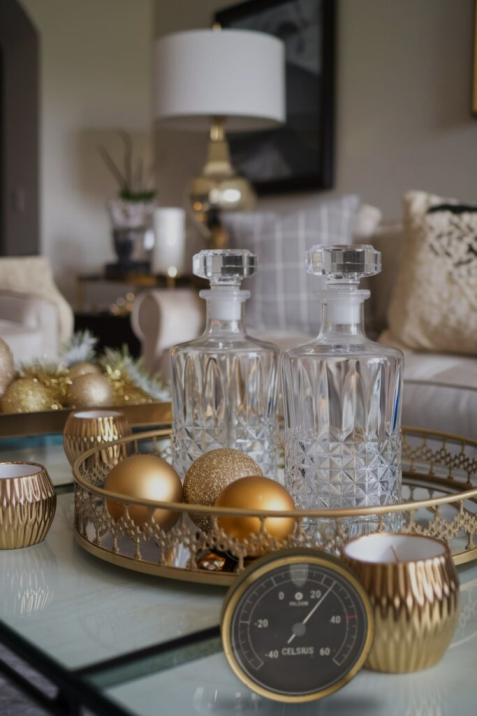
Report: 24 °C
